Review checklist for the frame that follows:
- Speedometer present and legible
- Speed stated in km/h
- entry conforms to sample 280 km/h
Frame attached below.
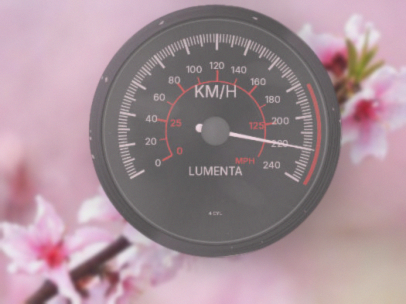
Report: 220 km/h
